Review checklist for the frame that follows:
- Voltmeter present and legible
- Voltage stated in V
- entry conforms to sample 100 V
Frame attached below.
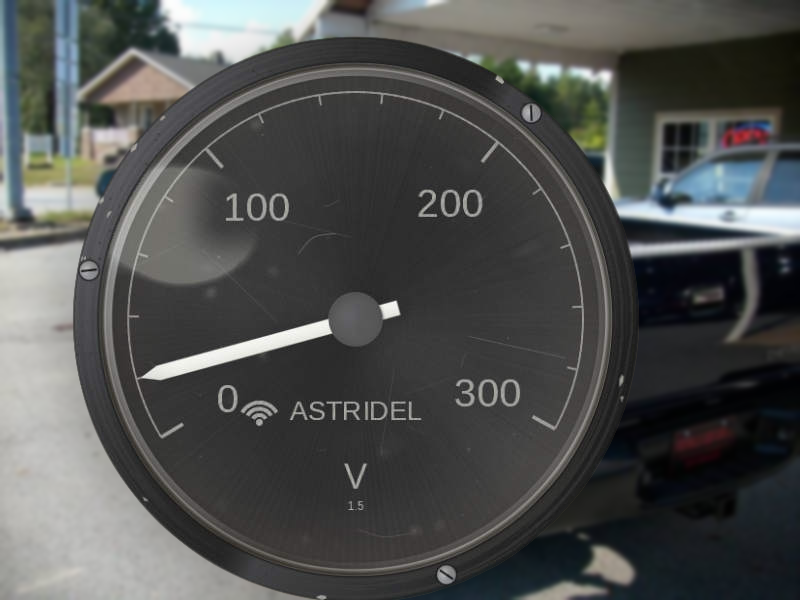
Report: 20 V
